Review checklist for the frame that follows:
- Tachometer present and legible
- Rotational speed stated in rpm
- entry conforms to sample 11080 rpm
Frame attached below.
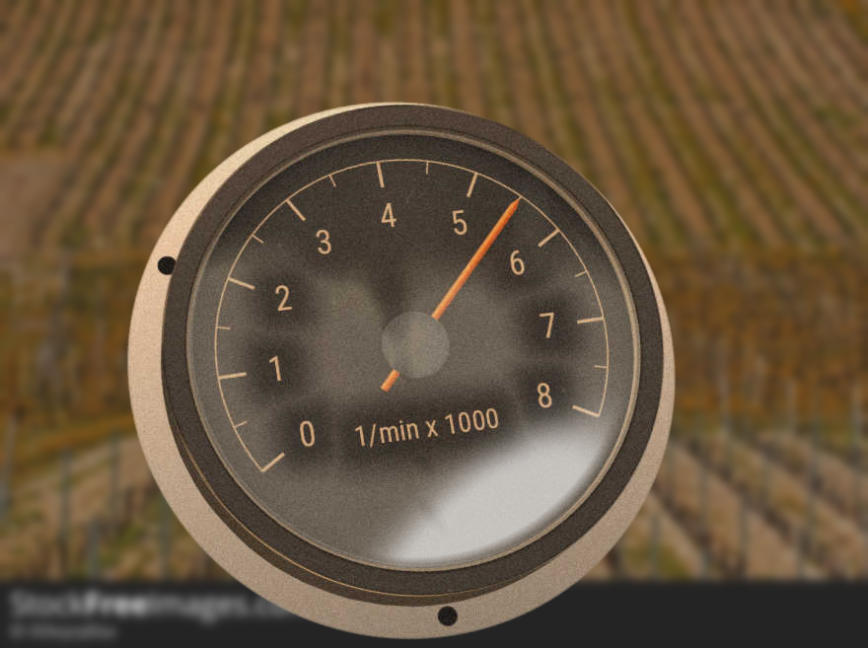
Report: 5500 rpm
